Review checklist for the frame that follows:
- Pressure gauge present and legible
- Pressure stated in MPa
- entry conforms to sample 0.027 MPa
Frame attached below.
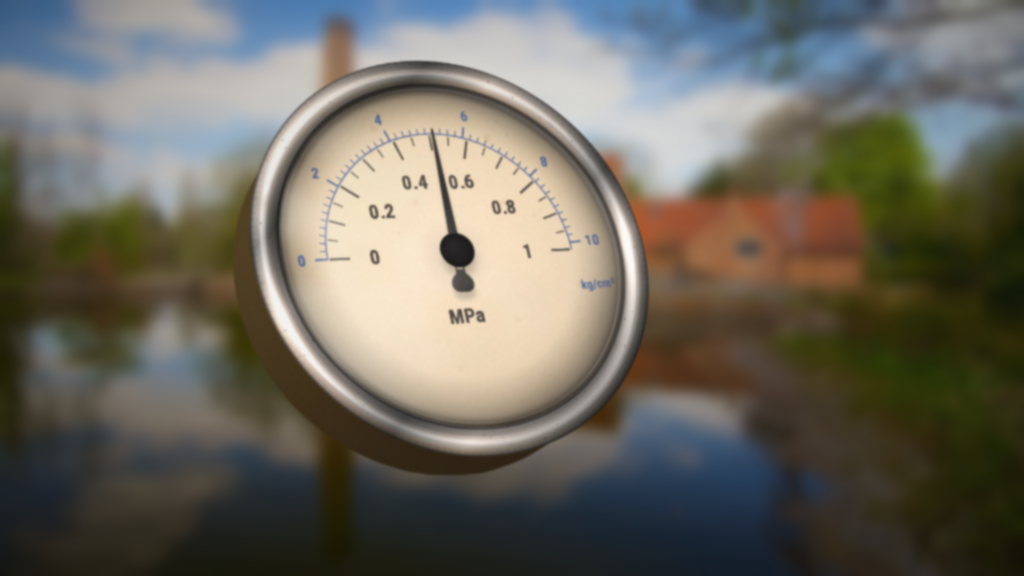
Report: 0.5 MPa
